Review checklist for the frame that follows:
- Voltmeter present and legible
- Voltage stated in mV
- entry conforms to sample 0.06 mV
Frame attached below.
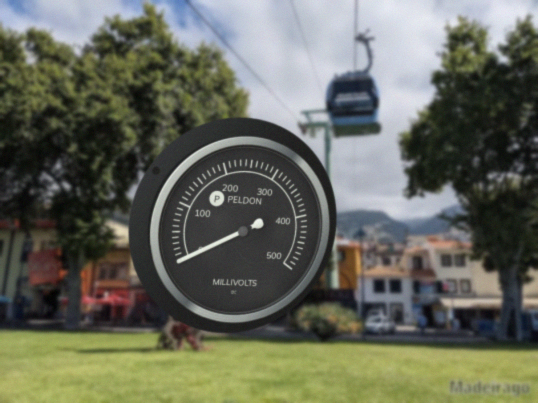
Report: 0 mV
